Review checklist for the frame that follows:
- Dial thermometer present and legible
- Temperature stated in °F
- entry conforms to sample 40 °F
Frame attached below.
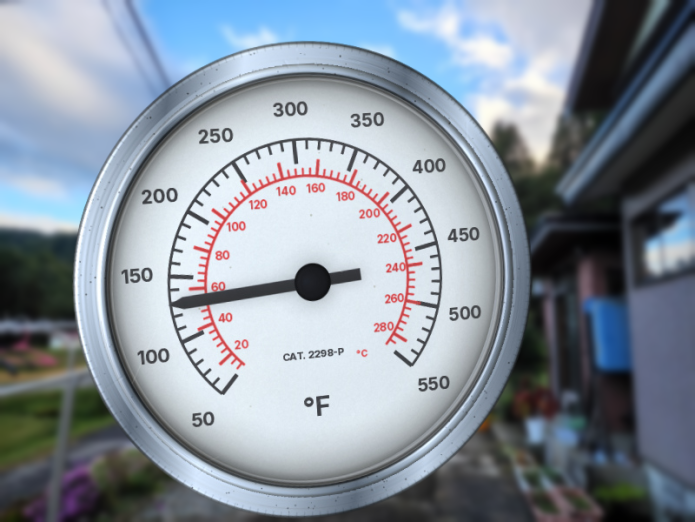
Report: 130 °F
